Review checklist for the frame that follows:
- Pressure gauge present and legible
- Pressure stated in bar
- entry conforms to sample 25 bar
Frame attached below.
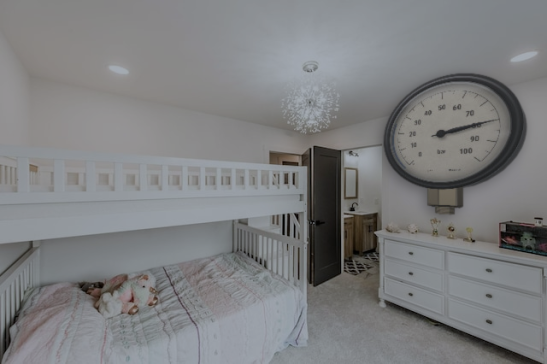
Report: 80 bar
